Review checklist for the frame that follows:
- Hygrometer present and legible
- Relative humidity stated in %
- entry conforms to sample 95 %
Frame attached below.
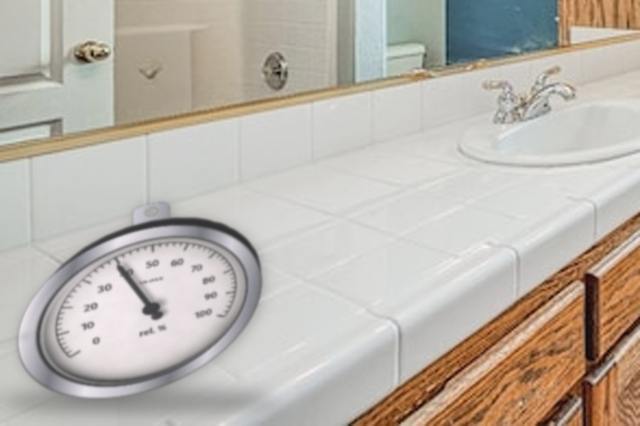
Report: 40 %
